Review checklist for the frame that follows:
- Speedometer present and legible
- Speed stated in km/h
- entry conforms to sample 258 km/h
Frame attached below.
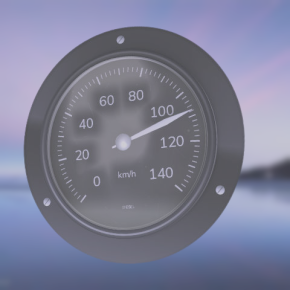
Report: 108 km/h
